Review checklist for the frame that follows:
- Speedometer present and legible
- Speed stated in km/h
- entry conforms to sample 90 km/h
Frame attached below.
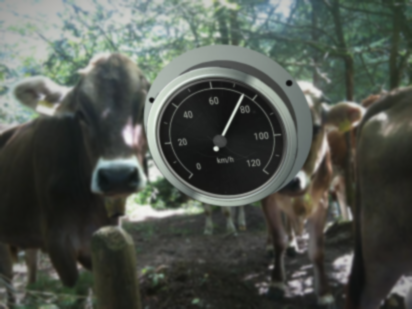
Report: 75 km/h
